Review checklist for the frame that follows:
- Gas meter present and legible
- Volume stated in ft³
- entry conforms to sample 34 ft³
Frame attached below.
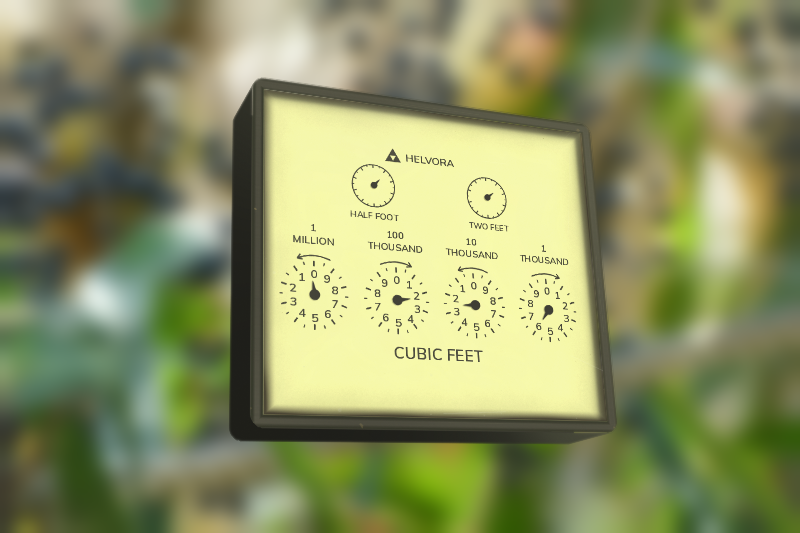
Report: 22600 ft³
